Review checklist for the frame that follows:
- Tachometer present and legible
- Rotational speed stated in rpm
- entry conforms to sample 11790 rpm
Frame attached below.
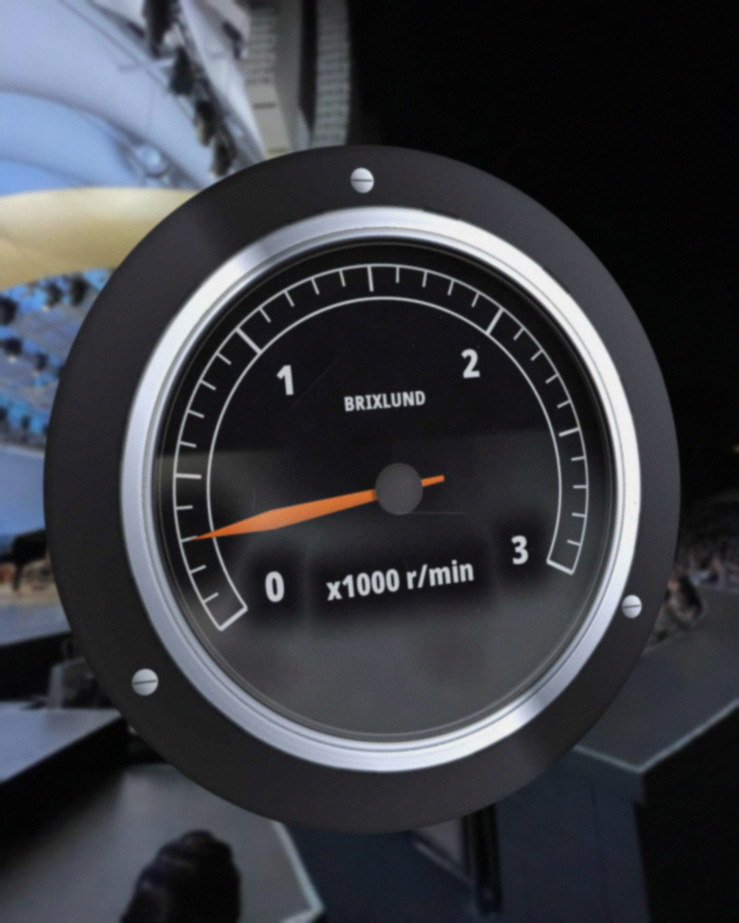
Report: 300 rpm
